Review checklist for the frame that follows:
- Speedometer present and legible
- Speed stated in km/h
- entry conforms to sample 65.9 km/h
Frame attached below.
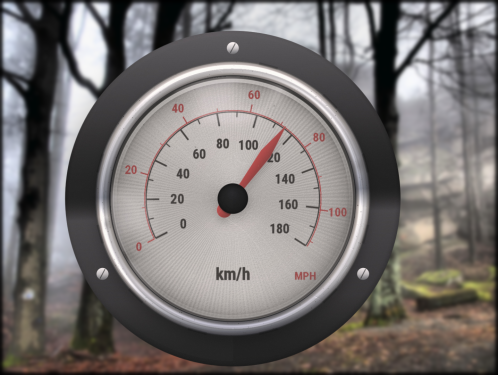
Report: 115 km/h
